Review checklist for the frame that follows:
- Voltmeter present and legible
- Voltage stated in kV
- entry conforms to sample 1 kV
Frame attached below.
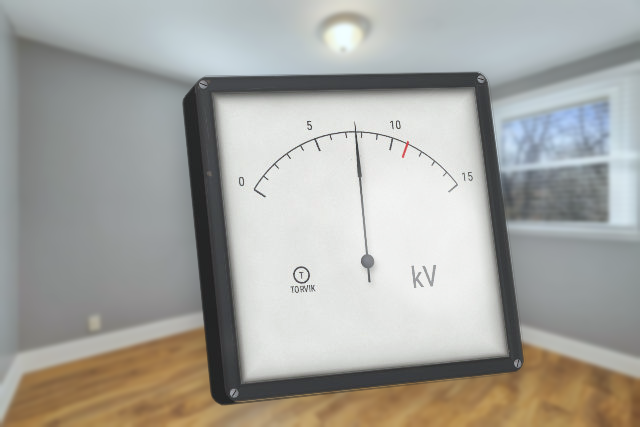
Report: 7.5 kV
